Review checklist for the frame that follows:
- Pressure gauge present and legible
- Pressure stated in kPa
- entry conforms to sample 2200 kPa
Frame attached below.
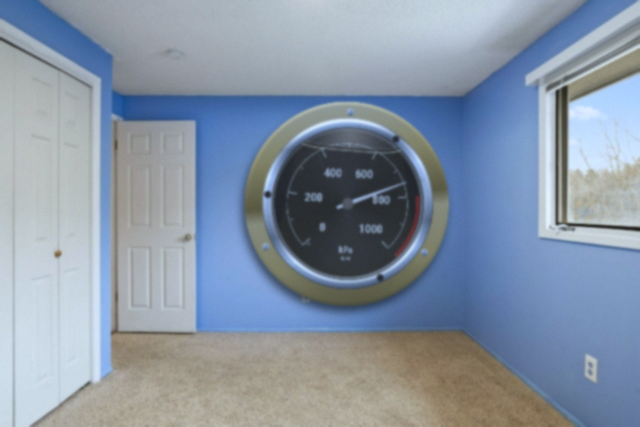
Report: 750 kPa
